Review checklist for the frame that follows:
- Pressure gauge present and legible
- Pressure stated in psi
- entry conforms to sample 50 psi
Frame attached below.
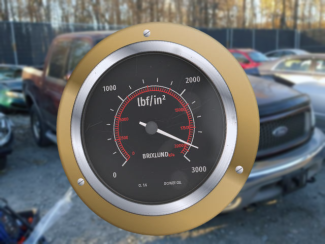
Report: 2800 psi
